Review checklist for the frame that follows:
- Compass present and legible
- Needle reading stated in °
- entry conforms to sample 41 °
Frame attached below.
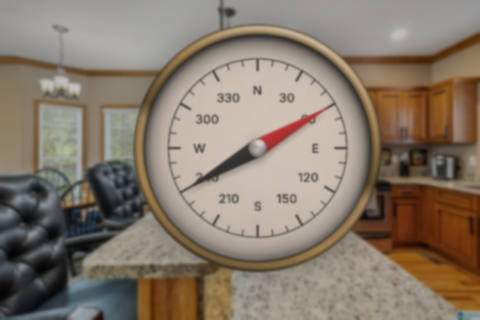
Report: 60 °
